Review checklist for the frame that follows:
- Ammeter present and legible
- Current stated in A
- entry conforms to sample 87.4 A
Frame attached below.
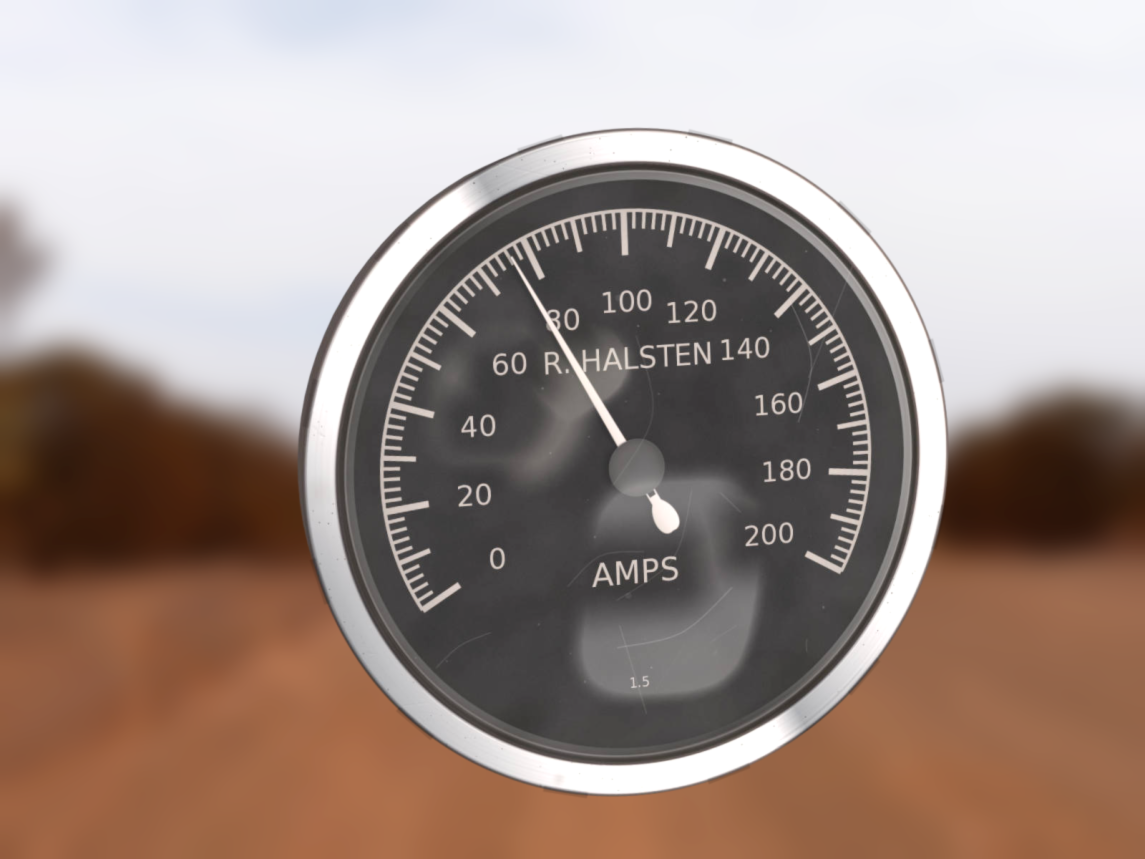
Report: 76 A
